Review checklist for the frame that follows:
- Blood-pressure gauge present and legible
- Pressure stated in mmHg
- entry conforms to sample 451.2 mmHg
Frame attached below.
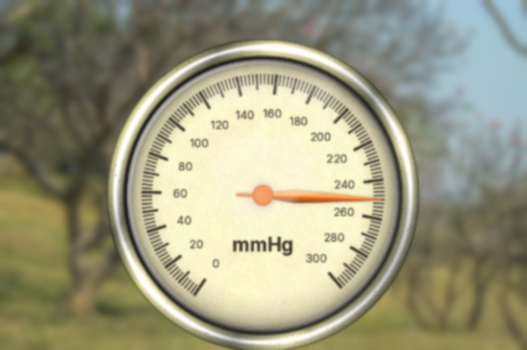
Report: 250 mmHg
